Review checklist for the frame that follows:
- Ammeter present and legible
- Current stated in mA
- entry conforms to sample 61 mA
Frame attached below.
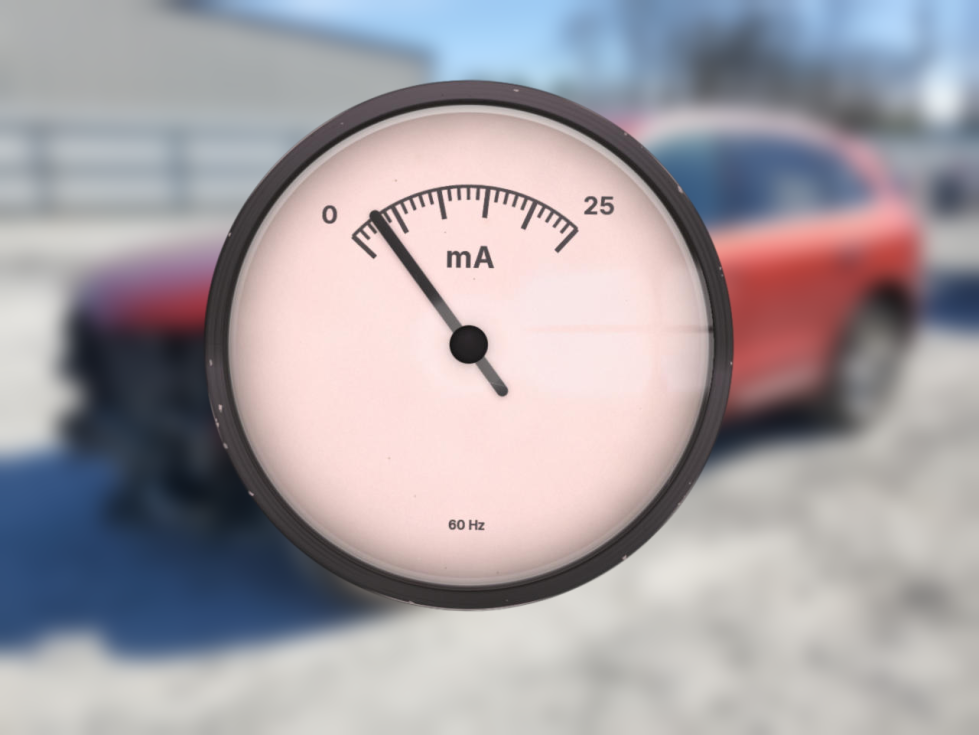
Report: 3 mA
